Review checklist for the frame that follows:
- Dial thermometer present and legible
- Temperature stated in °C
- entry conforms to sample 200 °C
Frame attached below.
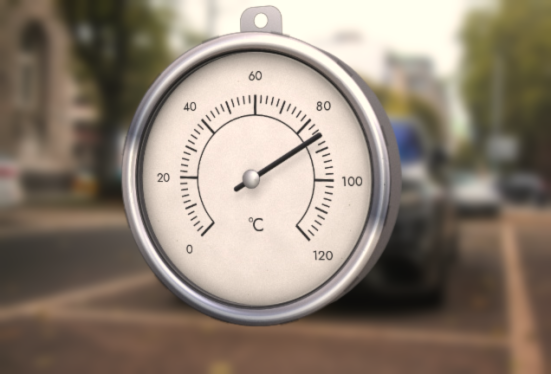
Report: 86 °C
